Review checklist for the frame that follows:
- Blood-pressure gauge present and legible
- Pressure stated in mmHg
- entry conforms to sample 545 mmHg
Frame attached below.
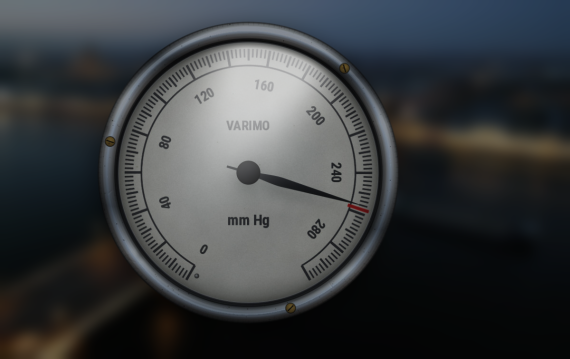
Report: 256 mmHg
